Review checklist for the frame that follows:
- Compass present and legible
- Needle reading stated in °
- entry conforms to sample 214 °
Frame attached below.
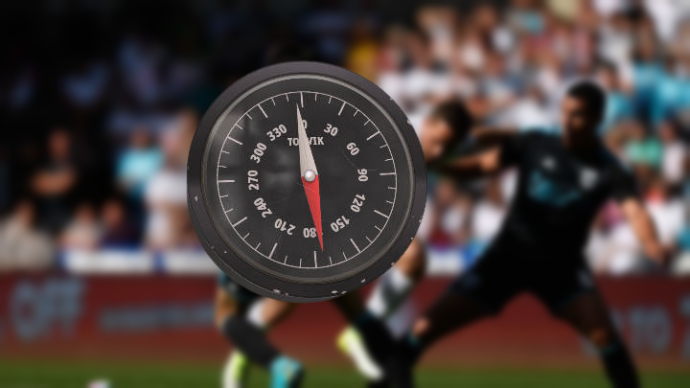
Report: 175 °
